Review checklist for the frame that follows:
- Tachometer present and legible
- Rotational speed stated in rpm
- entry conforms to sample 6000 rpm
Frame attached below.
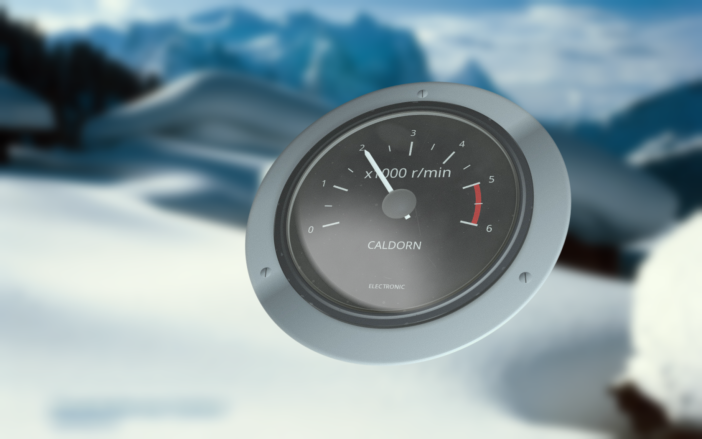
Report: 2000 rpm
